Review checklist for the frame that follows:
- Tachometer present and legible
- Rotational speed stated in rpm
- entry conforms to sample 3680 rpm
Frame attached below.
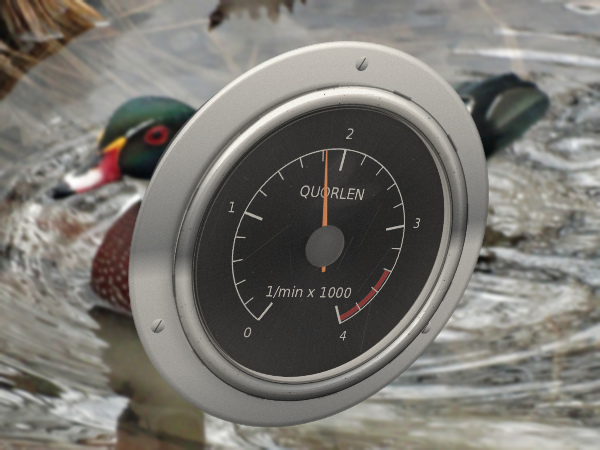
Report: 1800 rpm
